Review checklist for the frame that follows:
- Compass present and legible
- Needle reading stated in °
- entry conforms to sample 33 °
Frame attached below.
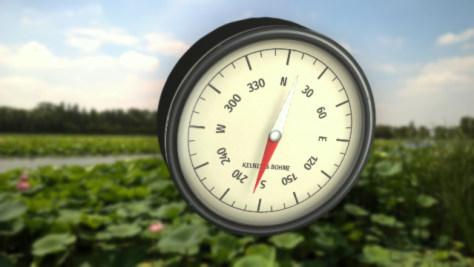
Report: 190 °
